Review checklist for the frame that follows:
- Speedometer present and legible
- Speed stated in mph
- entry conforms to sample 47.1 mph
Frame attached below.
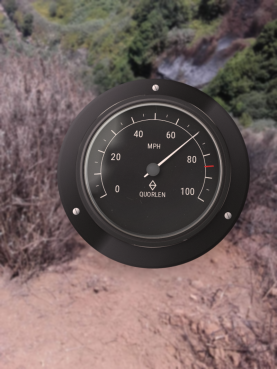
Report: 70 mph
